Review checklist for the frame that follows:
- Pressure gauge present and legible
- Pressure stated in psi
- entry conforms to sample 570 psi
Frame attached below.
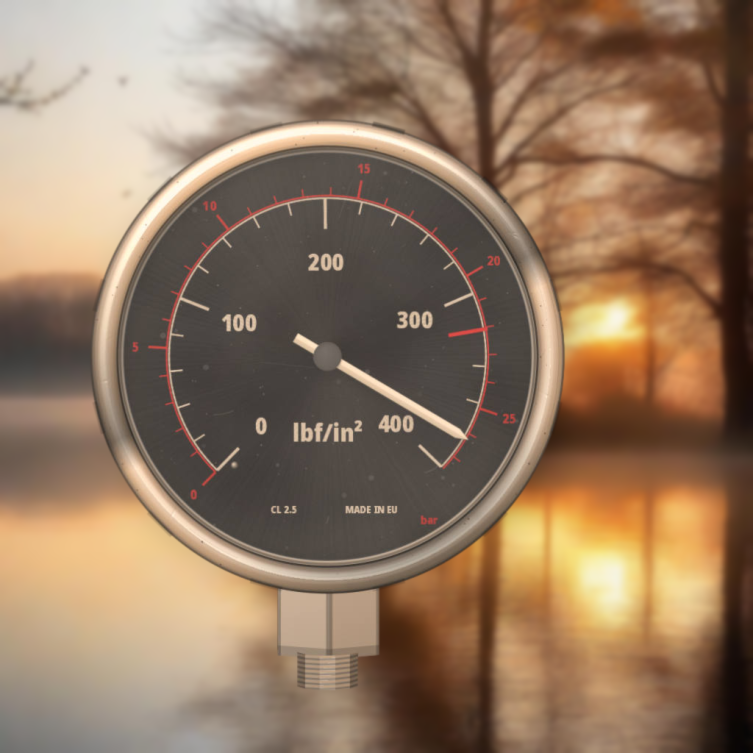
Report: 380 psi
